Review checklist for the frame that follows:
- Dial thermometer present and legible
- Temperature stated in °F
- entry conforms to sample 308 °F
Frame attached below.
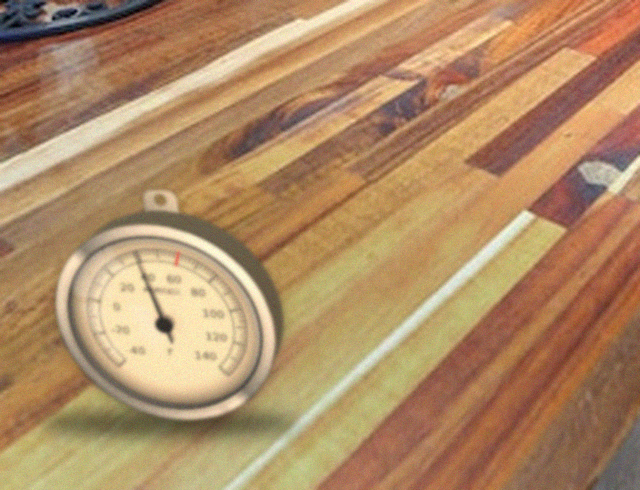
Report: 40 °F
